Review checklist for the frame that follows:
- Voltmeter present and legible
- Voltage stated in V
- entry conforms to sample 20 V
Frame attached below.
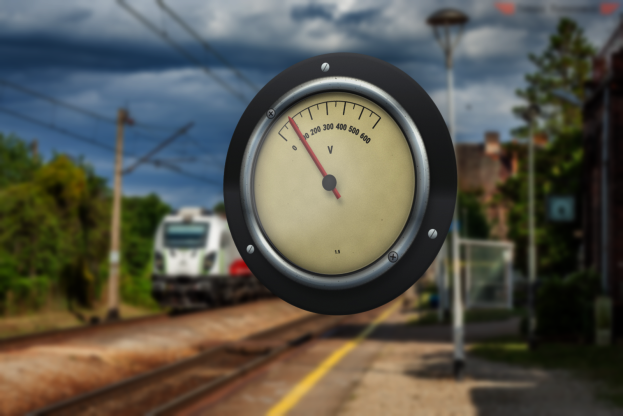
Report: 100 V
